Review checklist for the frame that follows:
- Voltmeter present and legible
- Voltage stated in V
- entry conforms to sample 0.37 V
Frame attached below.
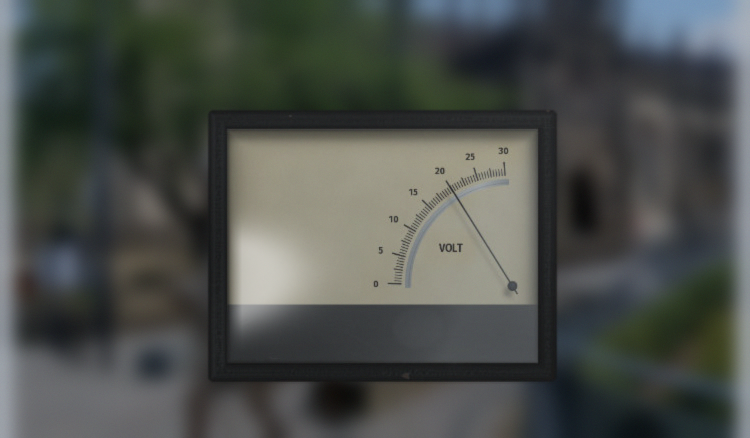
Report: 20 V
